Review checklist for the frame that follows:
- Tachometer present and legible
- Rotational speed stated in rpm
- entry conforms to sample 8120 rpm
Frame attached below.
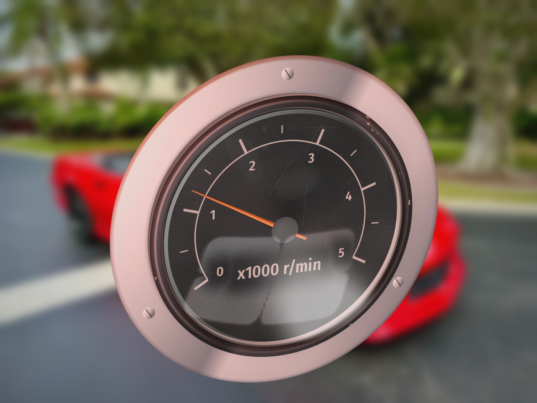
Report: 1250 rpm
